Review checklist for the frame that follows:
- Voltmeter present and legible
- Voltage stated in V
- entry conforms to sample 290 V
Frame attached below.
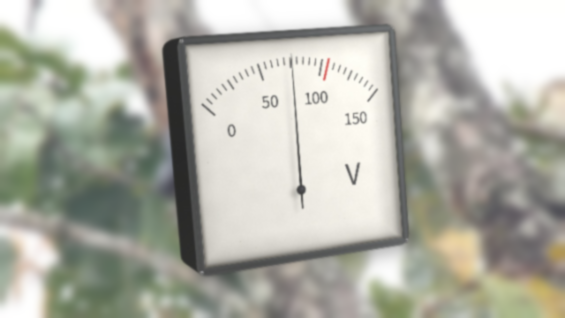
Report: 75 V
